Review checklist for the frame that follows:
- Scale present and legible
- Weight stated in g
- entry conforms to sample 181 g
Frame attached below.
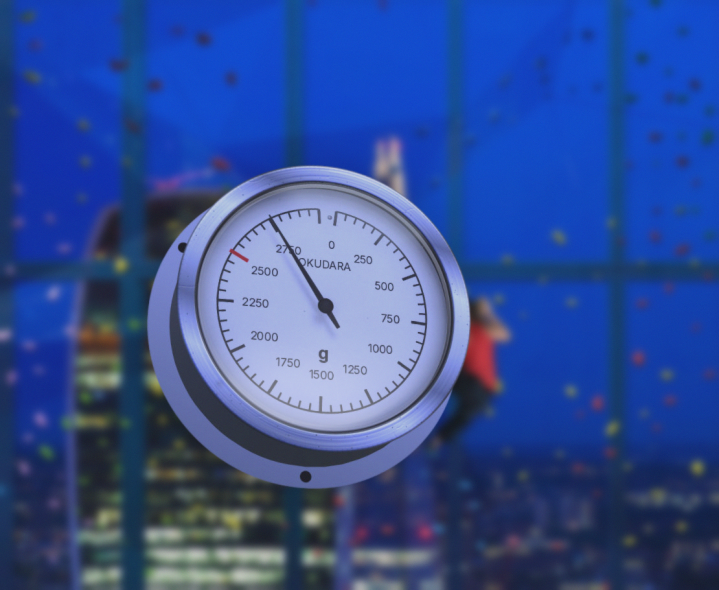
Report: 2750 g
